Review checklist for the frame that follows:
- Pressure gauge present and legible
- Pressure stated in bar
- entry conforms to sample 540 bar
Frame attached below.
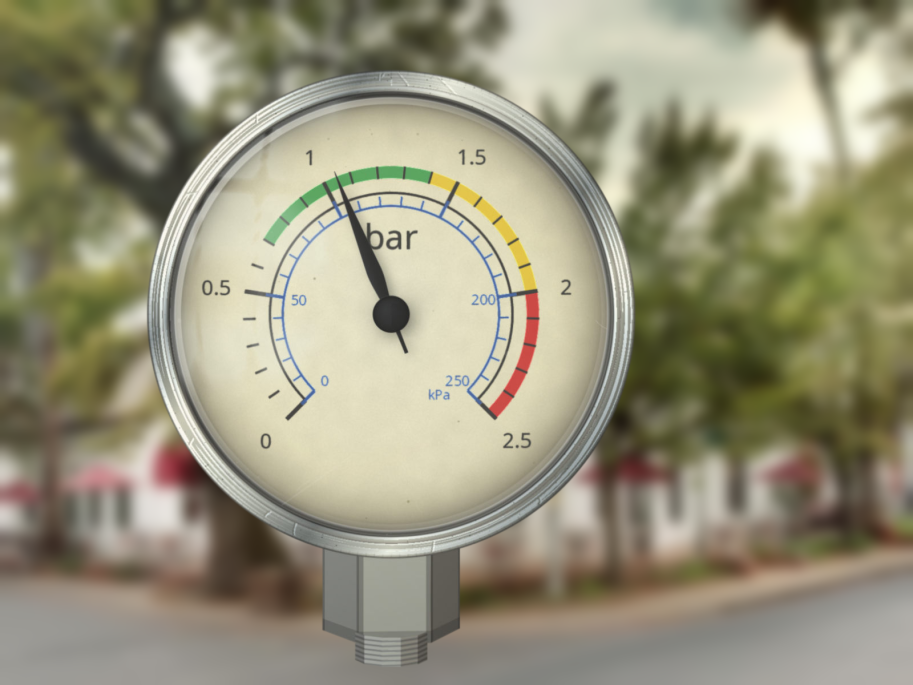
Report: 1.05 bar
